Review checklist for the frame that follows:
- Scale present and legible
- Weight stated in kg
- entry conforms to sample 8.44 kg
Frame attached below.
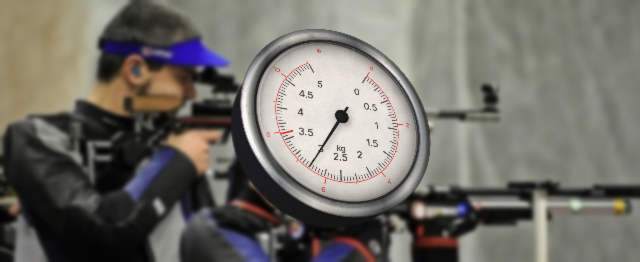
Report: 3 kg
